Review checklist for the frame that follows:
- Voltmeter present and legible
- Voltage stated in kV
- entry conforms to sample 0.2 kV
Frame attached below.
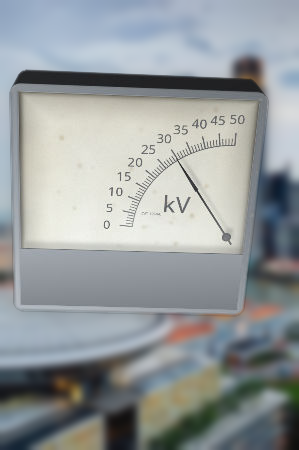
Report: 30 kV
